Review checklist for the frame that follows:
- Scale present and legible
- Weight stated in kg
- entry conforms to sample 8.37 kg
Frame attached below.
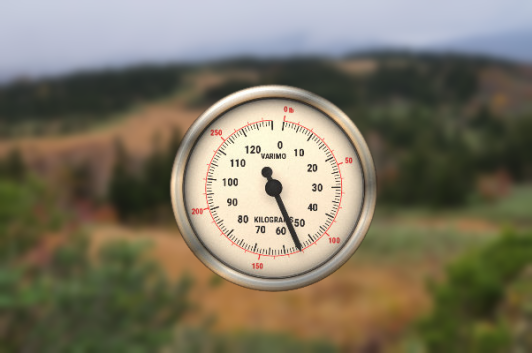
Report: 55 kg
